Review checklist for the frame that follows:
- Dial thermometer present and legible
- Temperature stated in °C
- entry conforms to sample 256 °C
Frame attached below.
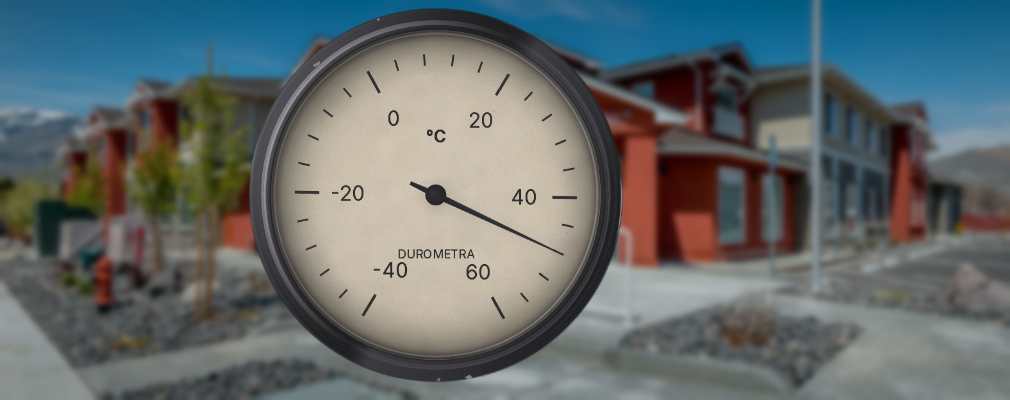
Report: 48 °C
